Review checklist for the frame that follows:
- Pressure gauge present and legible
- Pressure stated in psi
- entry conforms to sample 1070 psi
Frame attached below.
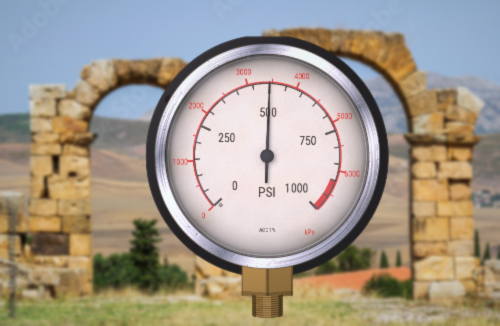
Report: 500 psi
